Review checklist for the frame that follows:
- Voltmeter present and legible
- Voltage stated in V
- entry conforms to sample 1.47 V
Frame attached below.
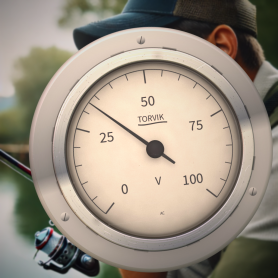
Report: 32.5 V
